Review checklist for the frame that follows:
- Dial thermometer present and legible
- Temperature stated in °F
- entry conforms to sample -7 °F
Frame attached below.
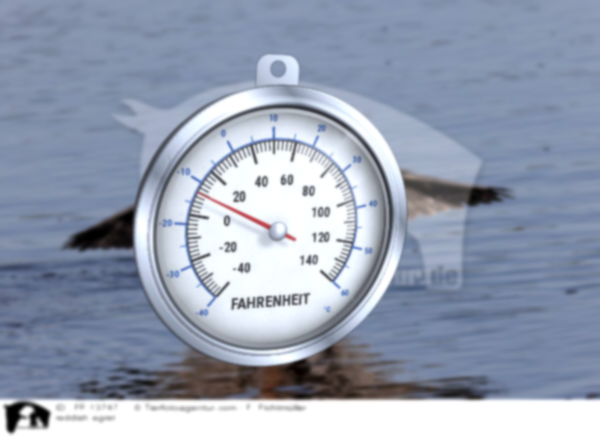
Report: 10 °F
